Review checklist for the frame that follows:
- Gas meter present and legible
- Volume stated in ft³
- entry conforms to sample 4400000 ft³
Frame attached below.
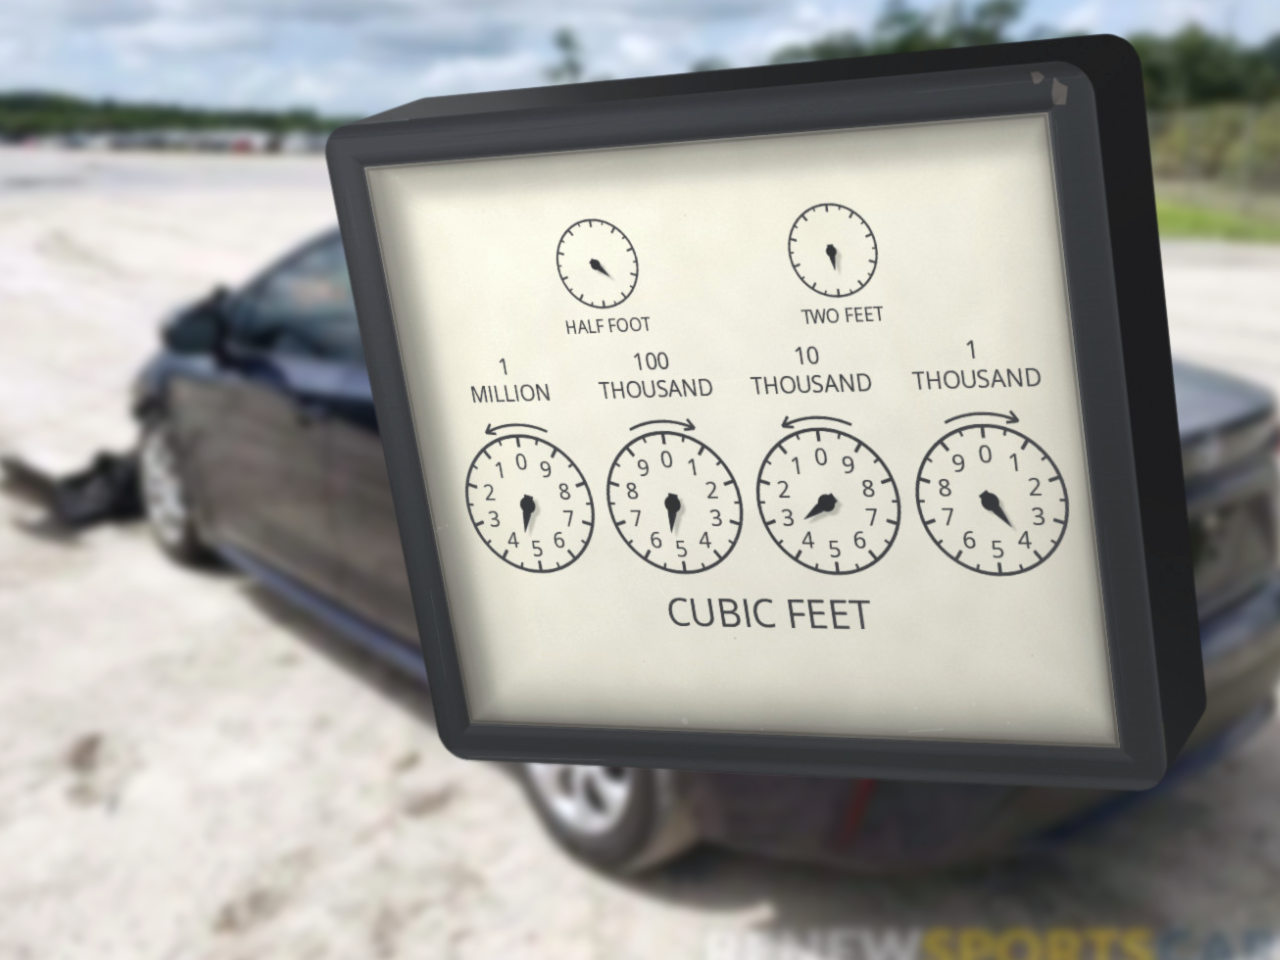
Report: 453400 ft³
